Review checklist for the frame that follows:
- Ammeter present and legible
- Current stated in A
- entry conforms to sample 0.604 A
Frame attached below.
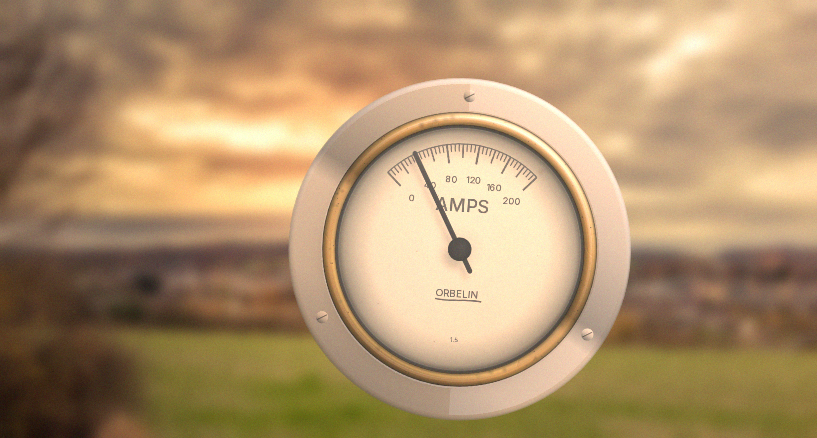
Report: 40 A
